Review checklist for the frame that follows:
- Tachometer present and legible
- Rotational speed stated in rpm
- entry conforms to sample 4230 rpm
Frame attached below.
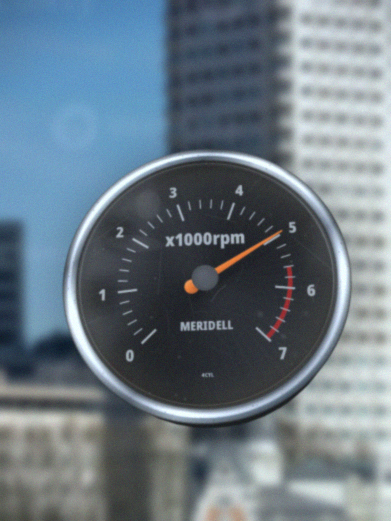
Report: 5000 rpm
